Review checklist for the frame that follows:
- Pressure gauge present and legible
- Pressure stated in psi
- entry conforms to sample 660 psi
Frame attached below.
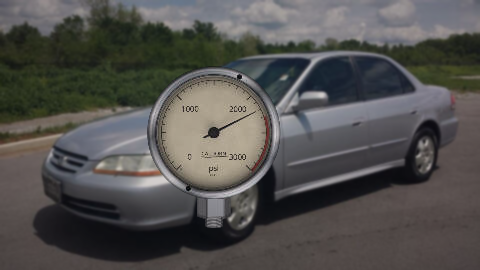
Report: 2200 psi
